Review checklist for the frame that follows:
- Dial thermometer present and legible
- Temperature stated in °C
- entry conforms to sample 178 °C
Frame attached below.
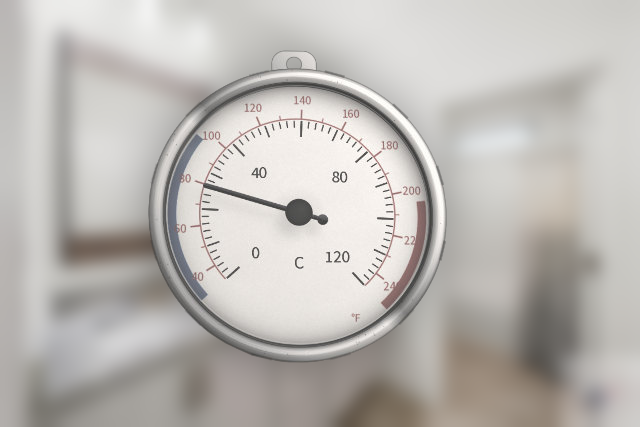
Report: 26 °C
